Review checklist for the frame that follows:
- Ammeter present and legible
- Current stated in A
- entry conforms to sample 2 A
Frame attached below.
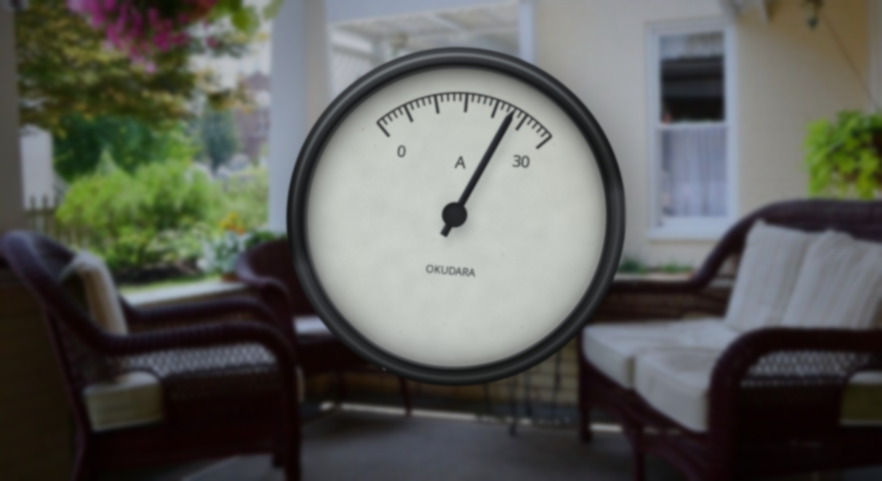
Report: 23 A
